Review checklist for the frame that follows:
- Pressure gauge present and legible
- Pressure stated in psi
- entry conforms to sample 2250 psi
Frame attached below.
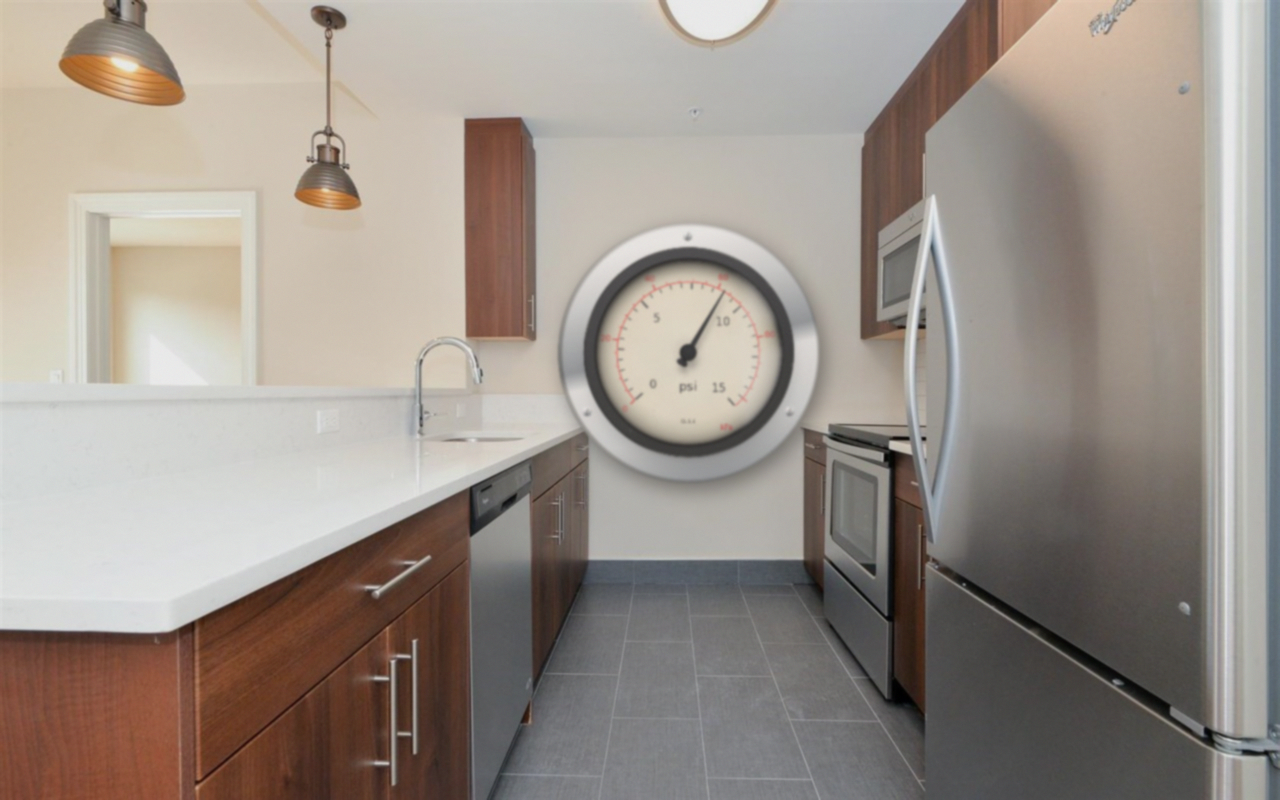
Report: 9 psi
